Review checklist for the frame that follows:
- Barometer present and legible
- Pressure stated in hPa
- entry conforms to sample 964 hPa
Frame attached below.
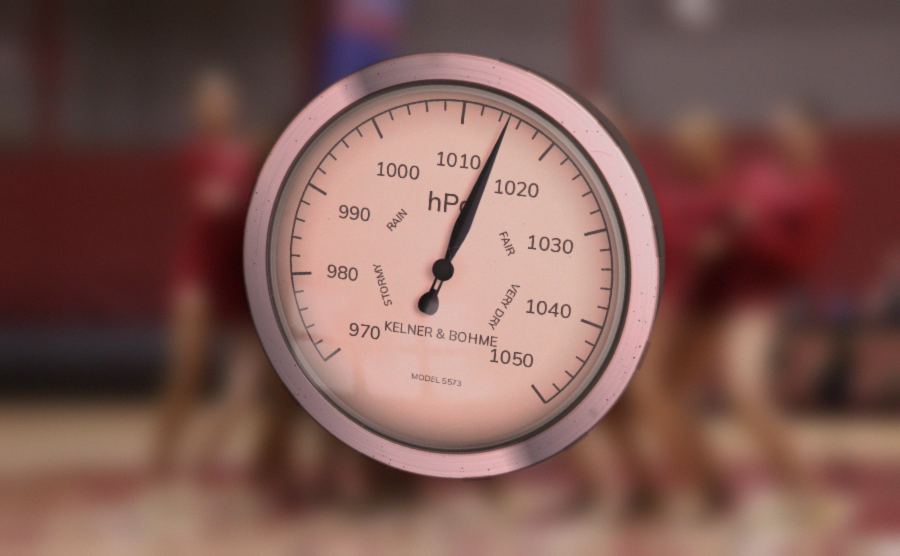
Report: 1015 hPa
